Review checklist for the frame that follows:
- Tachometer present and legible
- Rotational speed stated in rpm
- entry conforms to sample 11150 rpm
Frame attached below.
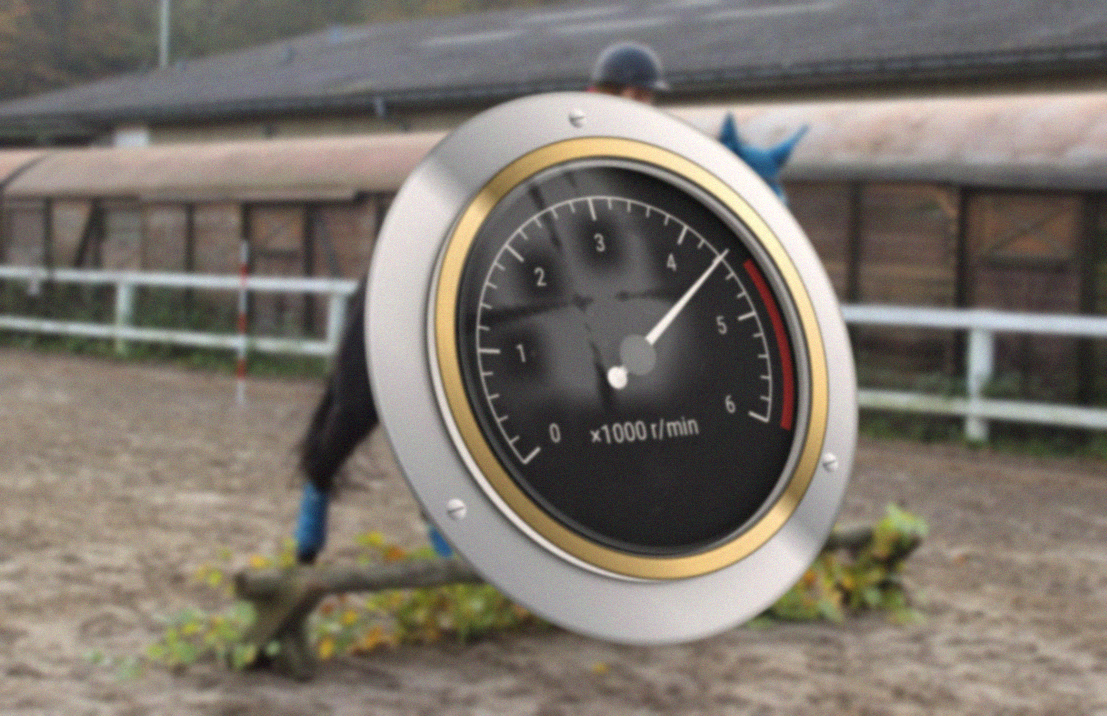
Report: 4400 rpm
